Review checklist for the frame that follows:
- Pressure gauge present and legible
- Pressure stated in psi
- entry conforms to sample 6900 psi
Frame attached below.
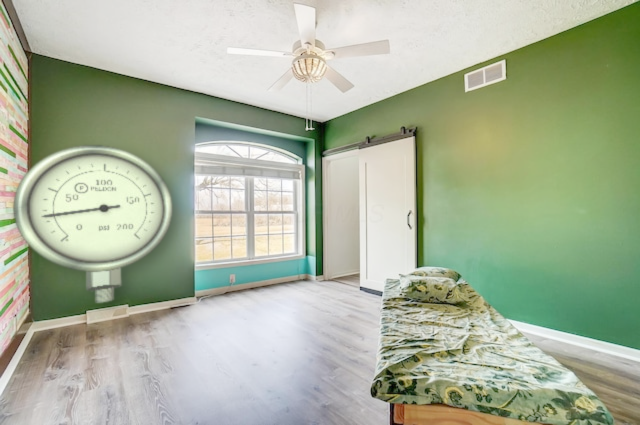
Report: 25 psi
